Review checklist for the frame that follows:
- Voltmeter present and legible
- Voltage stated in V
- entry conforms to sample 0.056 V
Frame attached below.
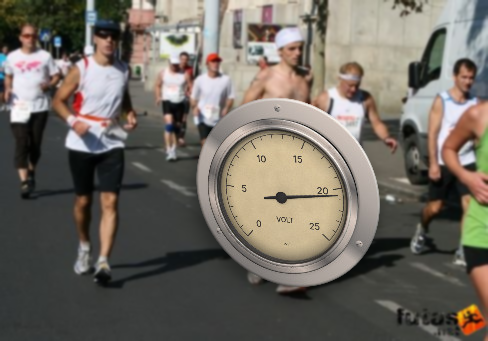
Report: 20.5 V
